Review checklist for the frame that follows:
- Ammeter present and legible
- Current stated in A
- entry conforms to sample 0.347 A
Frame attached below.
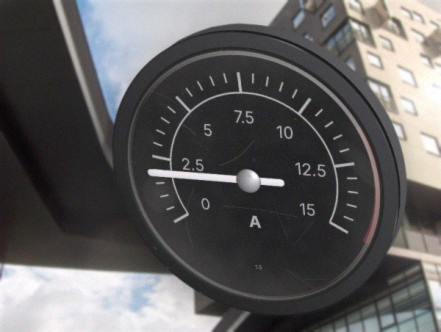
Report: 2 A
